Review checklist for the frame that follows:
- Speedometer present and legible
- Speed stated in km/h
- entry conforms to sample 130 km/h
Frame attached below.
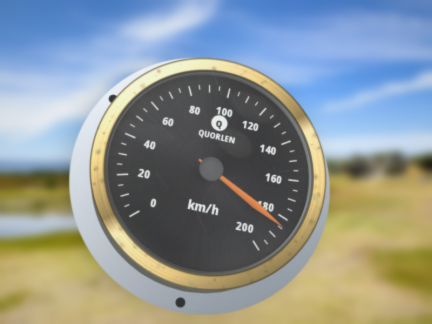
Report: 185 km/h
